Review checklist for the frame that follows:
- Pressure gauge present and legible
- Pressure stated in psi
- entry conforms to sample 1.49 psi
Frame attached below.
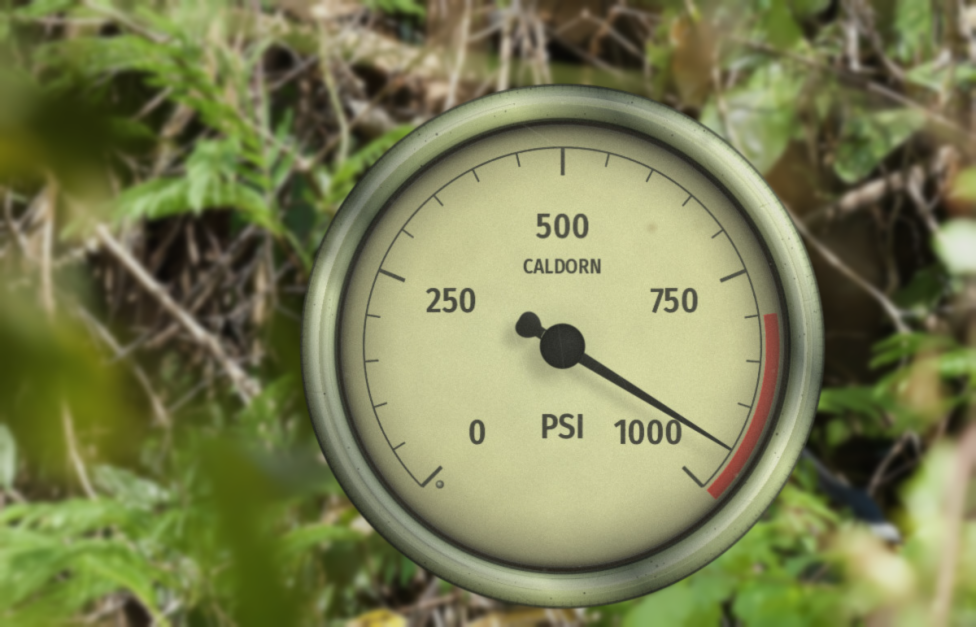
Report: 950 psi
